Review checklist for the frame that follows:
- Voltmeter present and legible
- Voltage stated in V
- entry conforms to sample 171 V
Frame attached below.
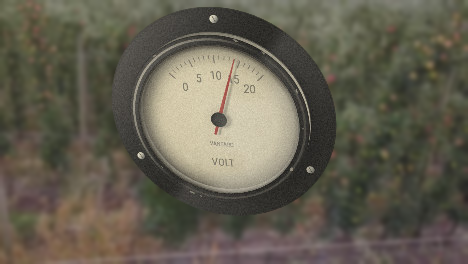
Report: 14 V
